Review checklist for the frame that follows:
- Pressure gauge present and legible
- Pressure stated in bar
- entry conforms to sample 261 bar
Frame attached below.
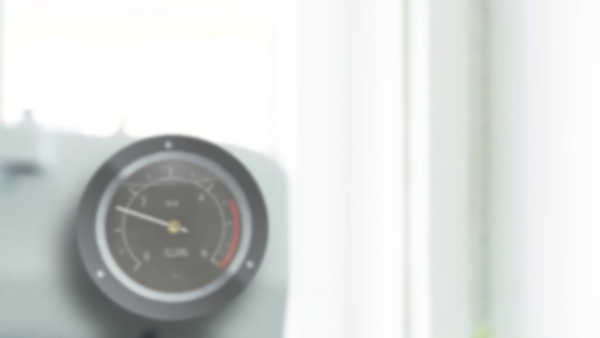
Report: 1.5 bar
